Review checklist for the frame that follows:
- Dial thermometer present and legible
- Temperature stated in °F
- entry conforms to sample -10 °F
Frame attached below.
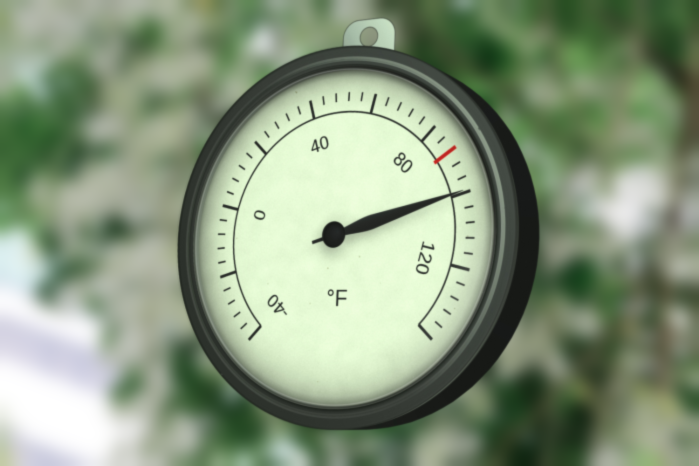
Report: 100 °F
